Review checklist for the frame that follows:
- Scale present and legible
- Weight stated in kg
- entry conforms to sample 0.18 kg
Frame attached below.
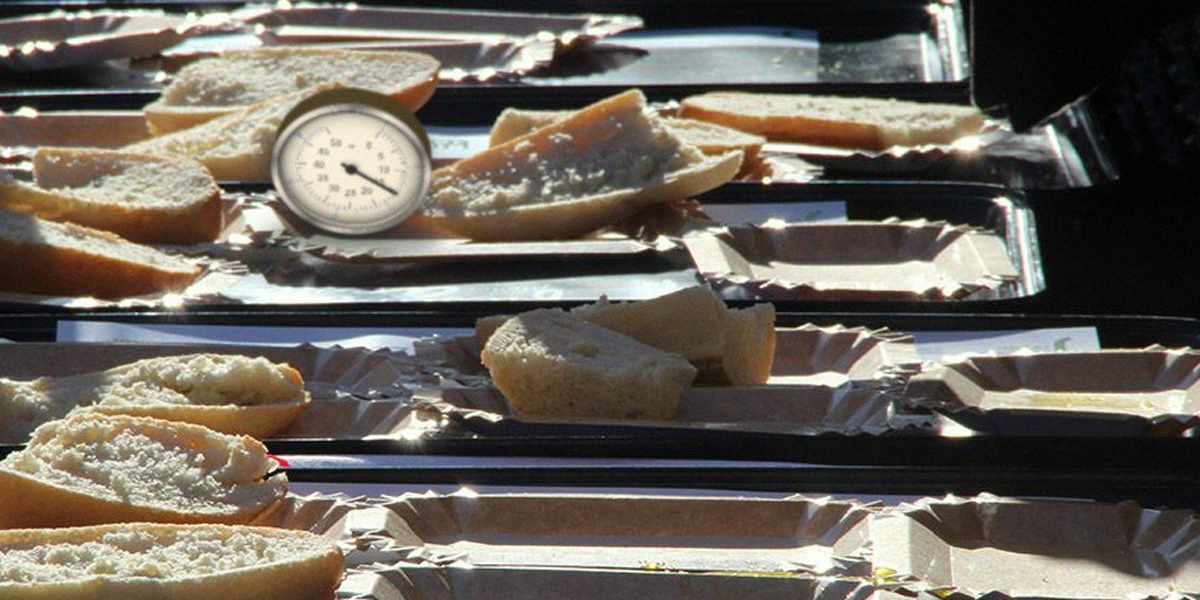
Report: 15 kg
